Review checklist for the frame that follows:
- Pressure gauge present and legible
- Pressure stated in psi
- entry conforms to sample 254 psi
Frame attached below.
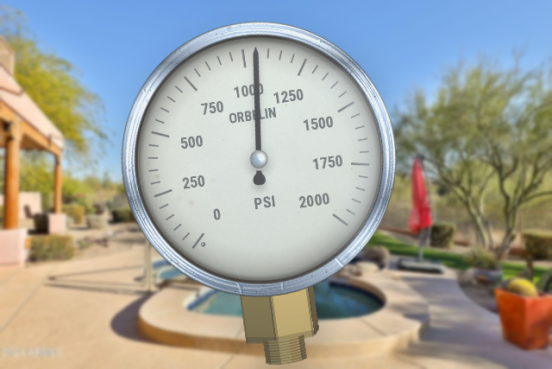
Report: 1050 psi
